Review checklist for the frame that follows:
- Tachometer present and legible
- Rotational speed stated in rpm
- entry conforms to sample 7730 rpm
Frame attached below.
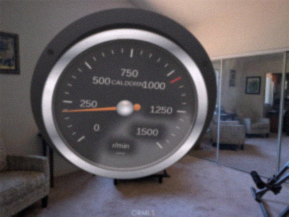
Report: 200 rpm
